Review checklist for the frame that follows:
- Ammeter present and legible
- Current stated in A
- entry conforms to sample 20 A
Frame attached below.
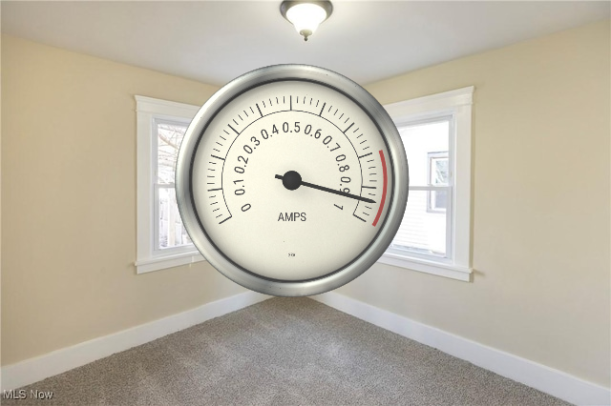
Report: 0.94 A
